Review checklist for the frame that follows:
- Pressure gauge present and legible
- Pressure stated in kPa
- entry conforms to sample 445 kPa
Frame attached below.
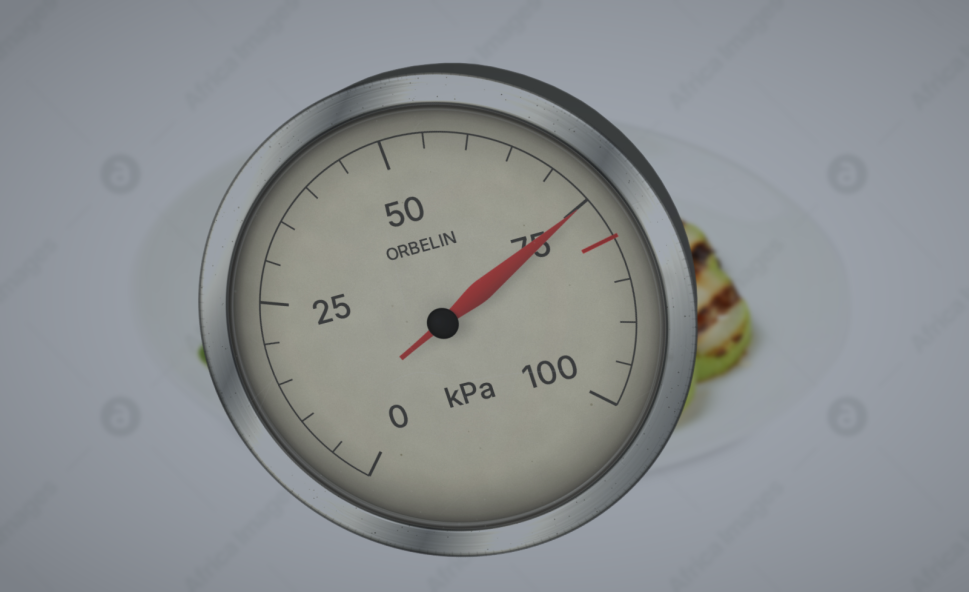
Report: 75 kPa
